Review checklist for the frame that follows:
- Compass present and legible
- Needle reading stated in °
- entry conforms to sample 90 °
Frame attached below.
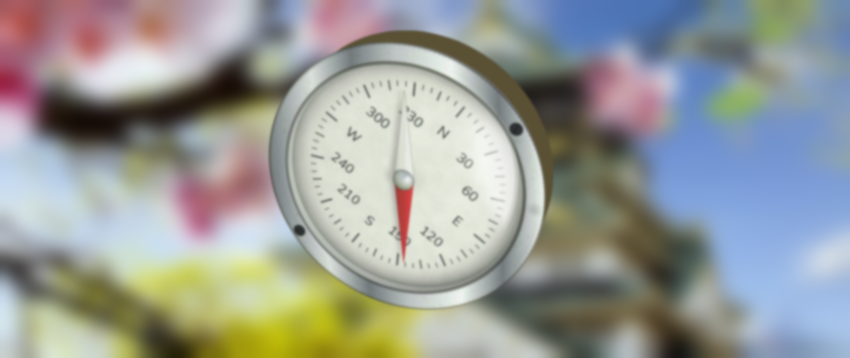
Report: 145 °
